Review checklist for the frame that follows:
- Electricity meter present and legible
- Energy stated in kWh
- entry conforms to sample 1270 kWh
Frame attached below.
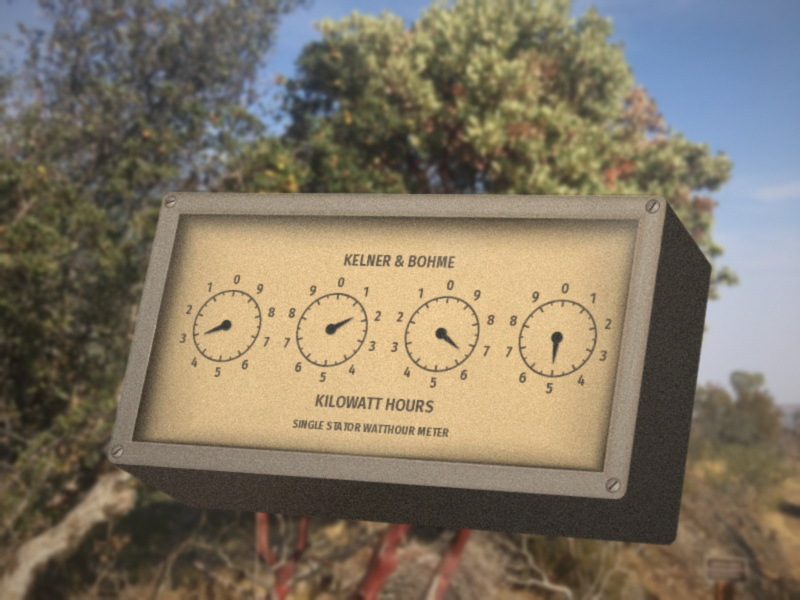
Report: 3165 kWh
